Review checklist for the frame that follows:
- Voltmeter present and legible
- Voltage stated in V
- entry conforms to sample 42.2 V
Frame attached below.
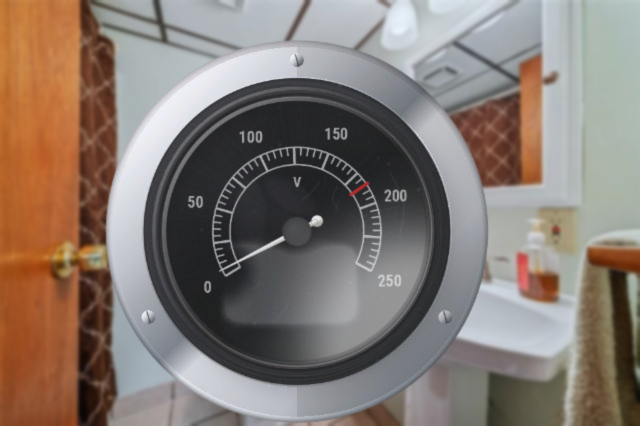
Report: 5 V
